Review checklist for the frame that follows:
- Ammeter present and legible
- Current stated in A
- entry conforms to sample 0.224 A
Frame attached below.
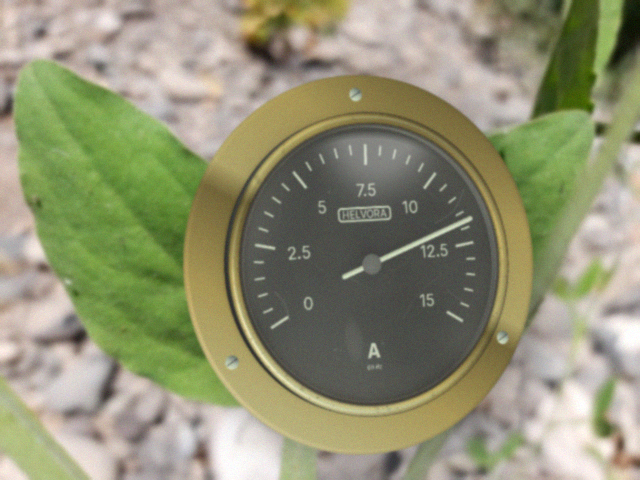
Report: 11.75 A
